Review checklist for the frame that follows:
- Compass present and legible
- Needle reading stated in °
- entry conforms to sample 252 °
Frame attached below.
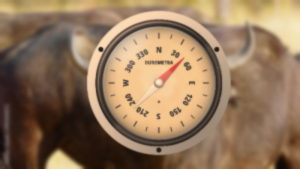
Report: 45 °
